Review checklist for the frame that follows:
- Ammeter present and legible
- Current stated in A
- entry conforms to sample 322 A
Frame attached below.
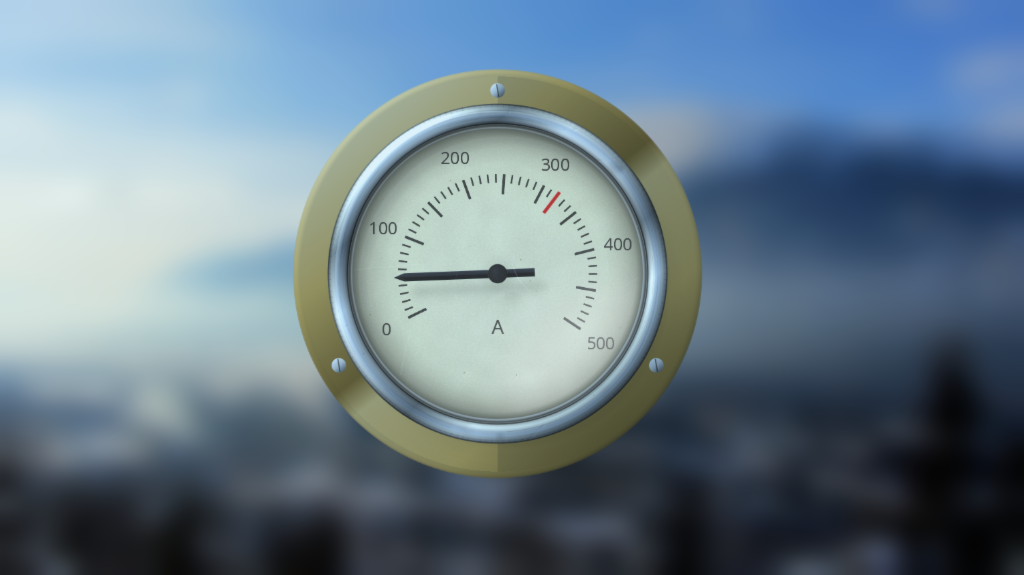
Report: 50 A
